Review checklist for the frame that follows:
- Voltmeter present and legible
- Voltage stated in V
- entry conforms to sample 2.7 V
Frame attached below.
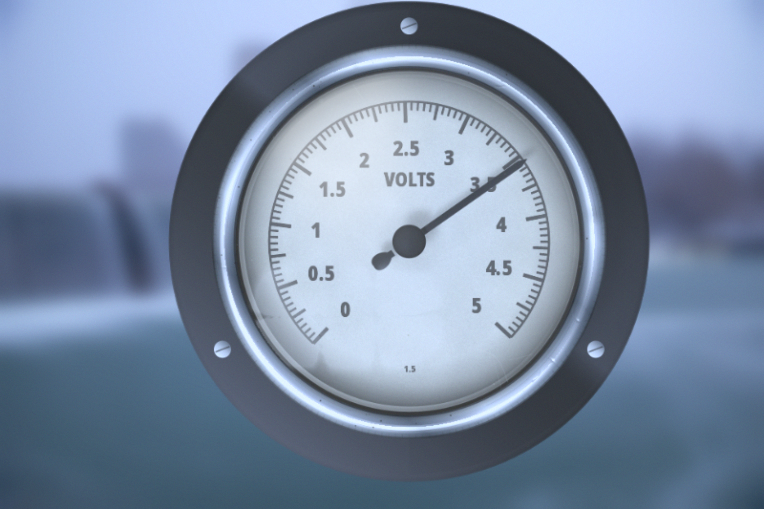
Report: 3.55 V
